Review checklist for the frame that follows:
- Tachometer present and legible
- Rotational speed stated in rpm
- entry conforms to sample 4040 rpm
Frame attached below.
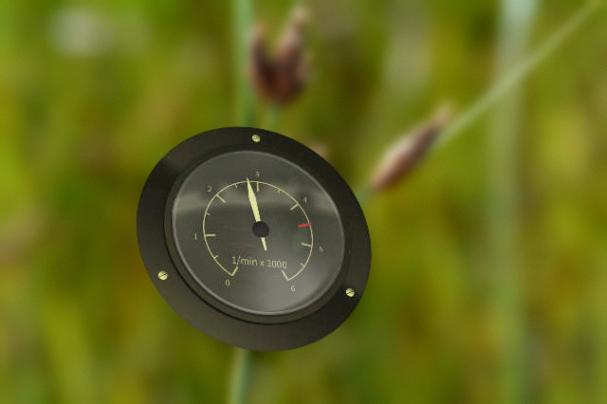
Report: 2750 rpm
